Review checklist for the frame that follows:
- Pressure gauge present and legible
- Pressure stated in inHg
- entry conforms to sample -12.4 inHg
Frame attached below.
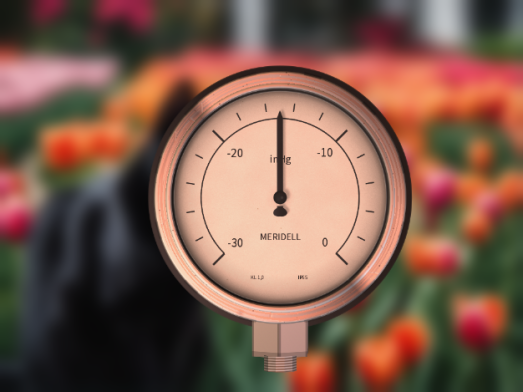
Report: -15 inHg
